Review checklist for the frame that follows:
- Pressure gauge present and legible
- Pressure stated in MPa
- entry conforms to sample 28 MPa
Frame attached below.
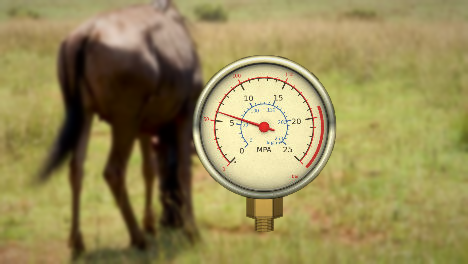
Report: 6 MPa
